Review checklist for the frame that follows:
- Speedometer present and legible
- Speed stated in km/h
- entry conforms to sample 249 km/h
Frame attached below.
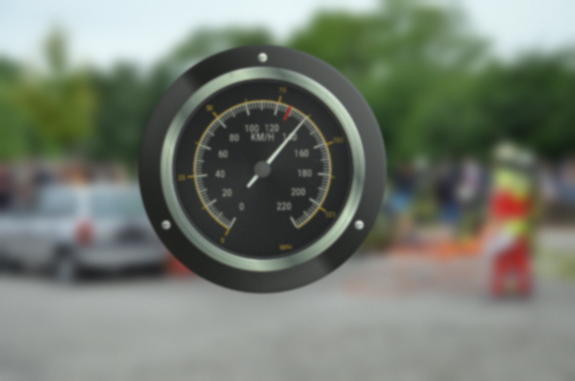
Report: 140 km/h
